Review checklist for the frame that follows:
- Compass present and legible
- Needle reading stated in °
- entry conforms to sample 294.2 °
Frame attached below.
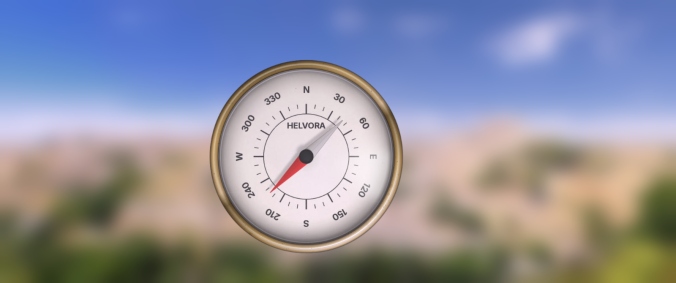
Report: 225 °
